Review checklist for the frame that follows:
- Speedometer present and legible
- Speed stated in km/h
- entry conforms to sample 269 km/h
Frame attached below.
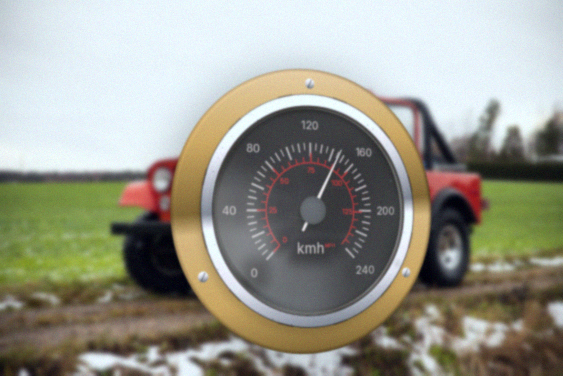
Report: 145 km/h
